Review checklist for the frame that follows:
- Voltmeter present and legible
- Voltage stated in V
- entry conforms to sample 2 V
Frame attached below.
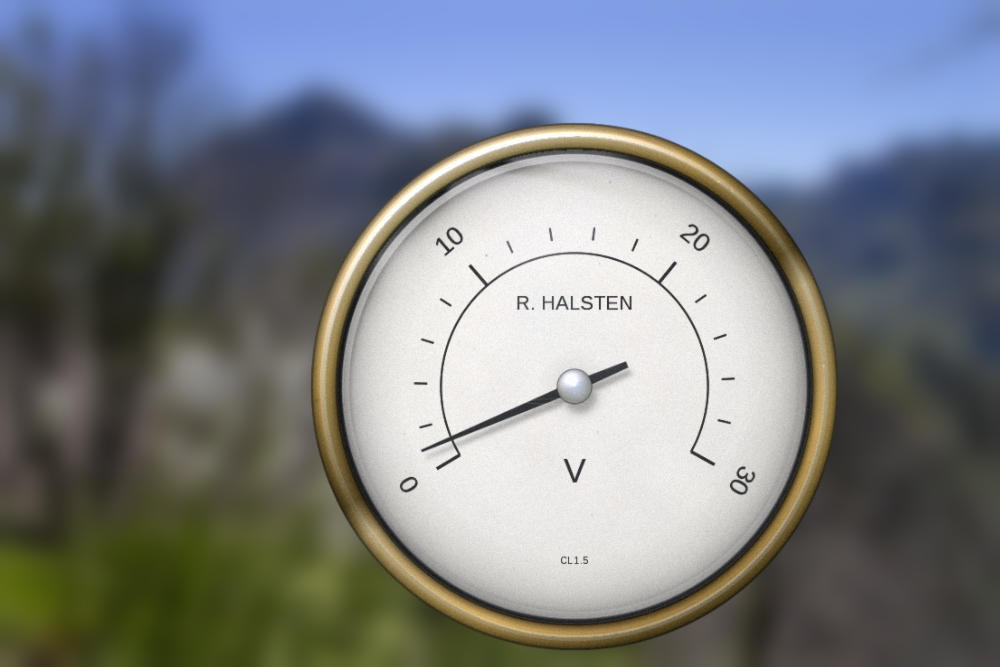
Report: 1 V
